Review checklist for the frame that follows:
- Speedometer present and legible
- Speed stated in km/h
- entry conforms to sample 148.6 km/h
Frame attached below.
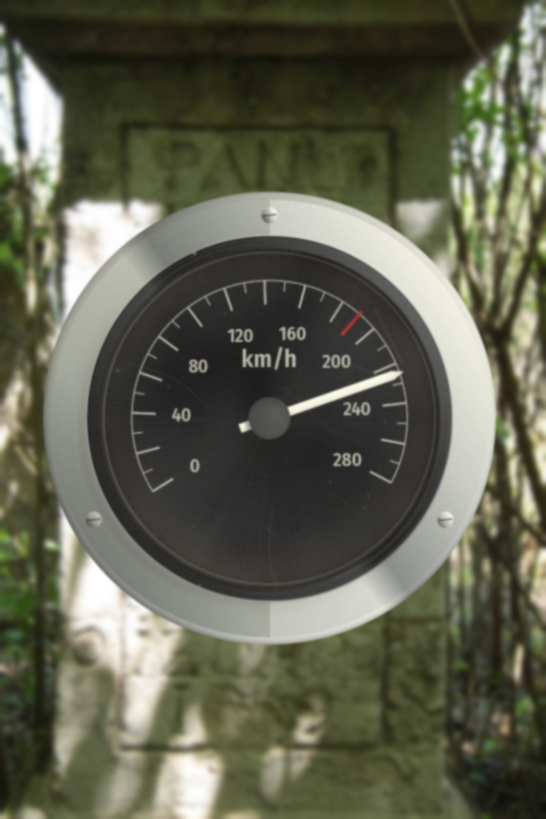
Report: 225 km/h
